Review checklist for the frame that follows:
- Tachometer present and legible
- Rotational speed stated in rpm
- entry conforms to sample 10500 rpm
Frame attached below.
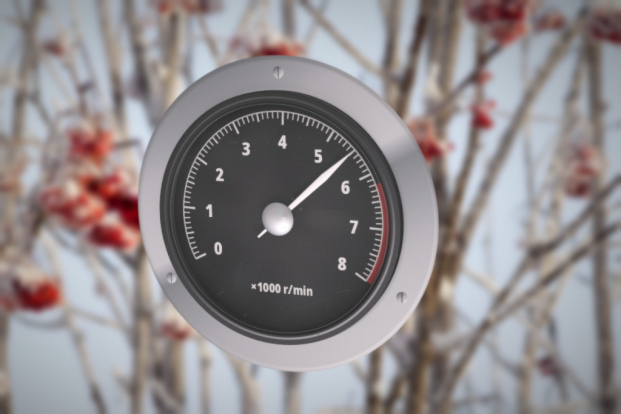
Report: 5500 rpm
